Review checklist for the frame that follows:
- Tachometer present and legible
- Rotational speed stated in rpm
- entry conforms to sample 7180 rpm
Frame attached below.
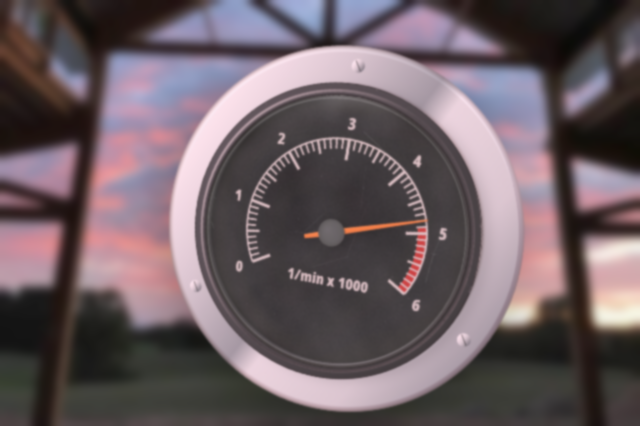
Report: 4800 rpm
